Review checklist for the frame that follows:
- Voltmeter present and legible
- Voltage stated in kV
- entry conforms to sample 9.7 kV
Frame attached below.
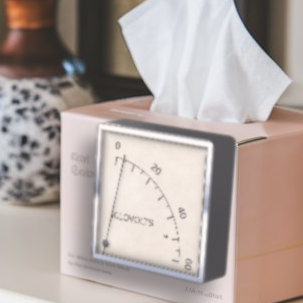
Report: 5 kV
